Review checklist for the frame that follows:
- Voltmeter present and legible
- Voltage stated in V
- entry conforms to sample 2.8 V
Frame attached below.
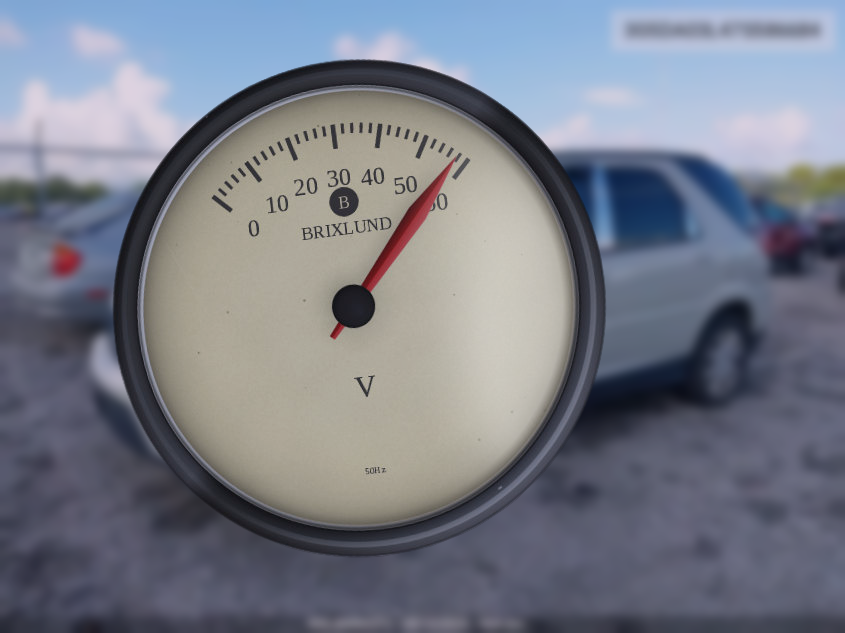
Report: 58 V
